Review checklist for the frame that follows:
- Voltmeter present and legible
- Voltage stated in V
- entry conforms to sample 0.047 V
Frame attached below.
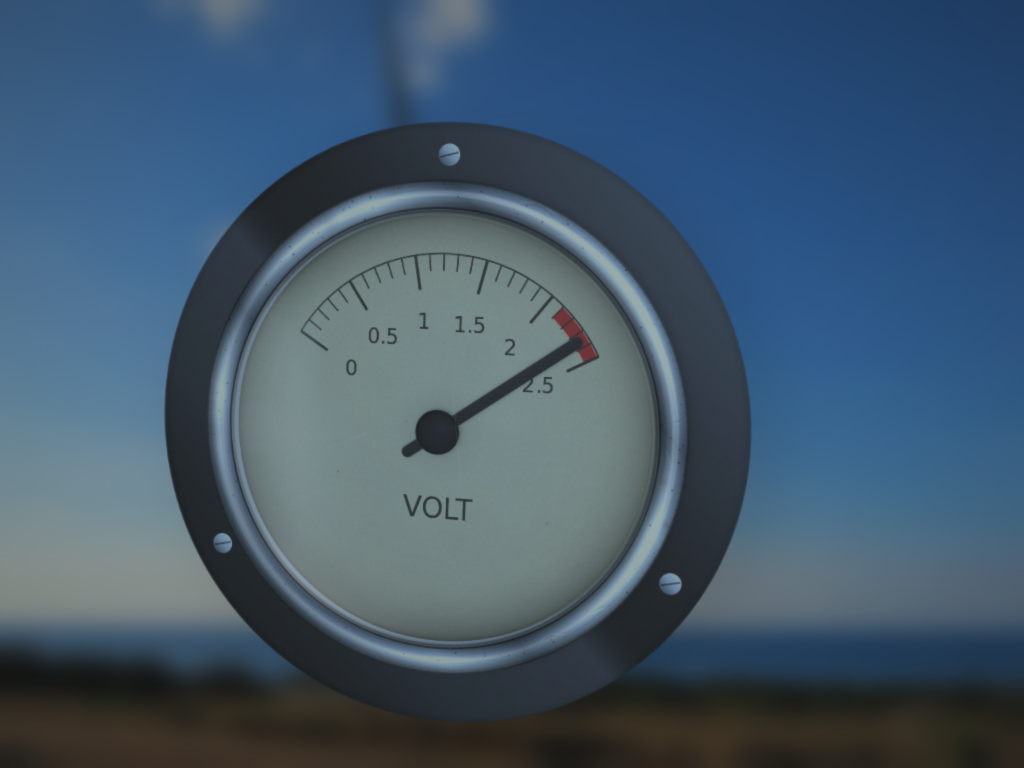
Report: 2.35 V
